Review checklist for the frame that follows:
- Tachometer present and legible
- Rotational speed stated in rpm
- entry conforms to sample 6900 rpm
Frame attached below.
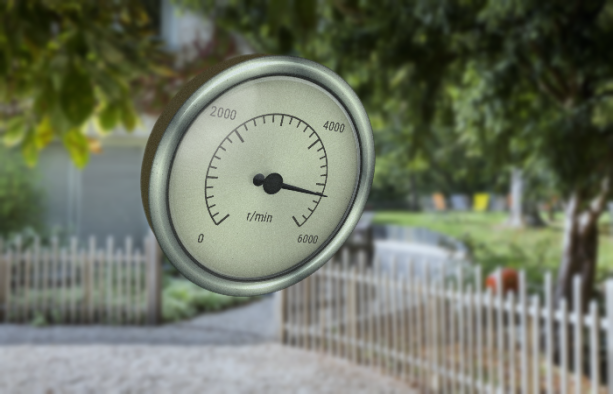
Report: 5200 rpm
